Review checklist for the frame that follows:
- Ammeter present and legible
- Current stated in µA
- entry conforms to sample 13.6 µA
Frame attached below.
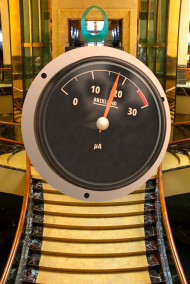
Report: 17.5 µA
